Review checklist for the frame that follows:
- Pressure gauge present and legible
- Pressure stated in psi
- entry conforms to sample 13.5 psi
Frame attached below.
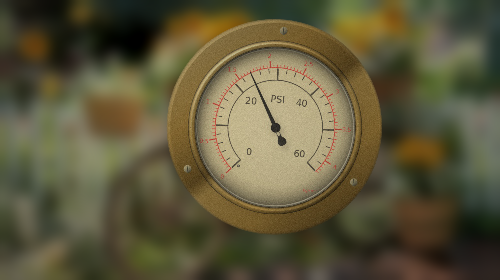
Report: 24 psi
